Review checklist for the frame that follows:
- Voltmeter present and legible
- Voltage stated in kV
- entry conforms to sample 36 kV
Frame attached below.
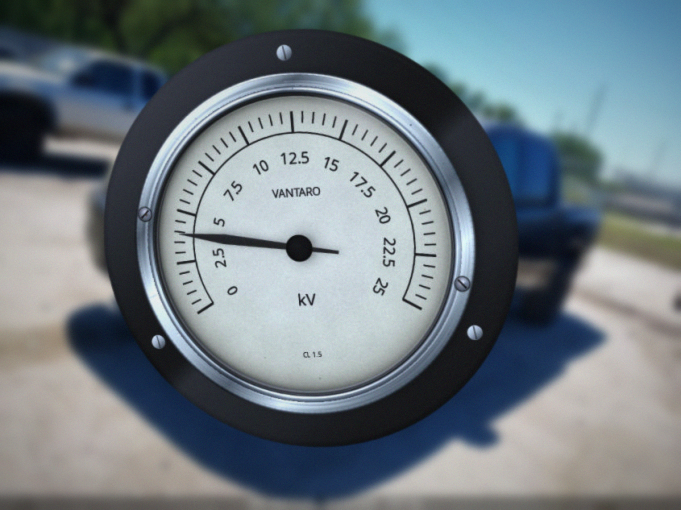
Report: 4 kV
